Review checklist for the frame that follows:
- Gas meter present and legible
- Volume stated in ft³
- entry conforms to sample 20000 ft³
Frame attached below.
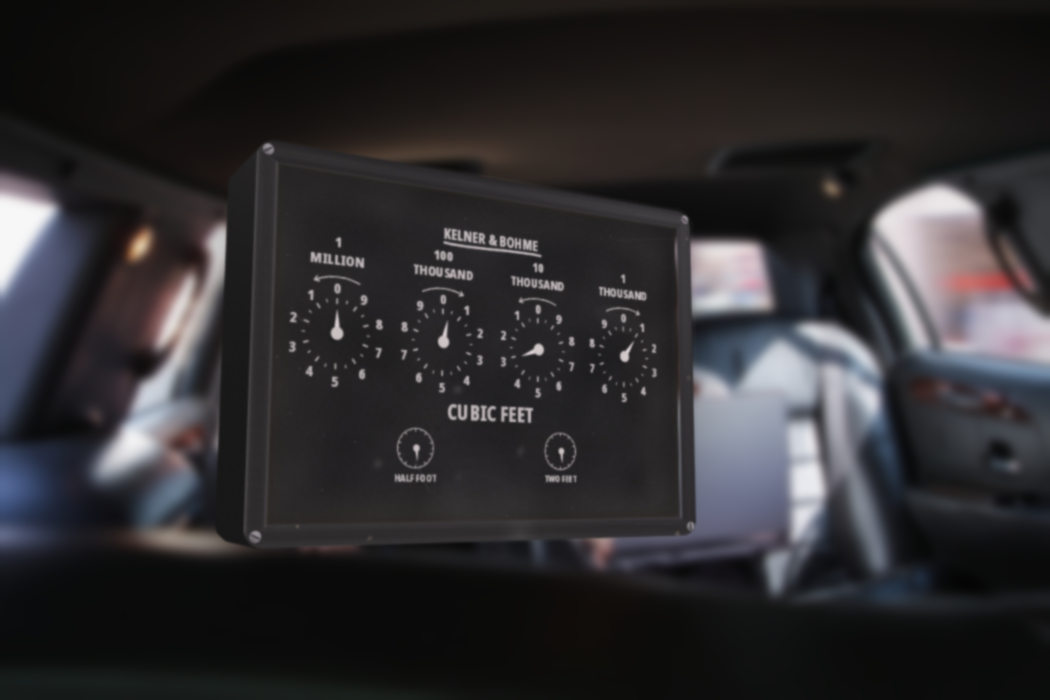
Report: 3100 ft³
